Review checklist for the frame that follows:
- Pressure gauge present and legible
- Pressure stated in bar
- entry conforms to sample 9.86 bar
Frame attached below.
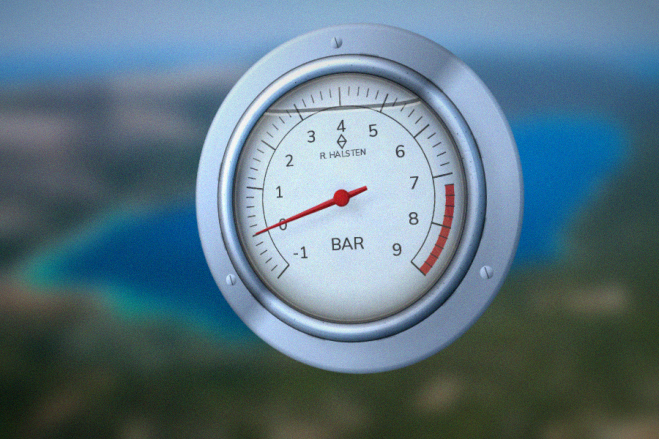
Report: 0 bar
